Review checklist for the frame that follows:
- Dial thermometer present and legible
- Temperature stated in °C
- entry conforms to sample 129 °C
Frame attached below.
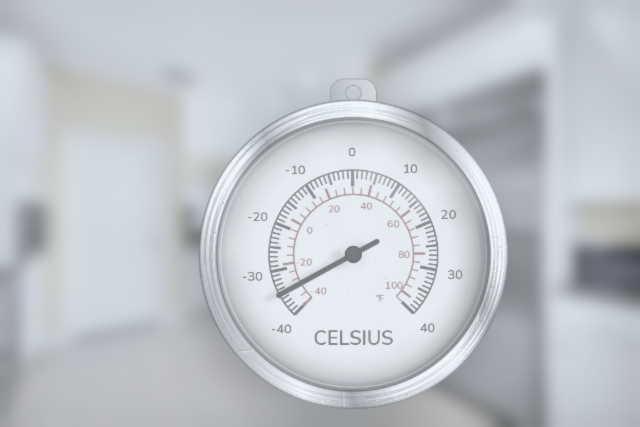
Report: -35 °C
